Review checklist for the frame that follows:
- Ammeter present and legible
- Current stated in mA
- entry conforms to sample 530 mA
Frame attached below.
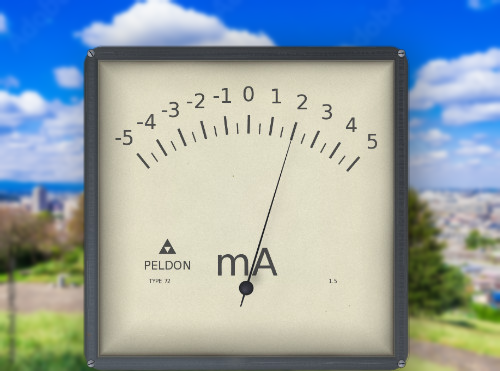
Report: 2 mA
